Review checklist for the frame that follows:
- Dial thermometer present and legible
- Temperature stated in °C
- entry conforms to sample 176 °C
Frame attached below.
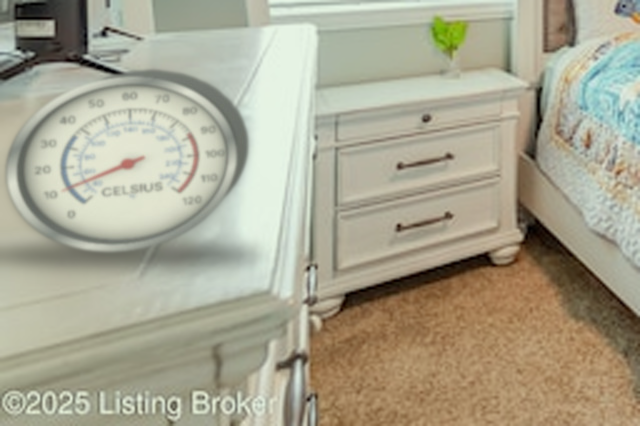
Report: 10 °C
